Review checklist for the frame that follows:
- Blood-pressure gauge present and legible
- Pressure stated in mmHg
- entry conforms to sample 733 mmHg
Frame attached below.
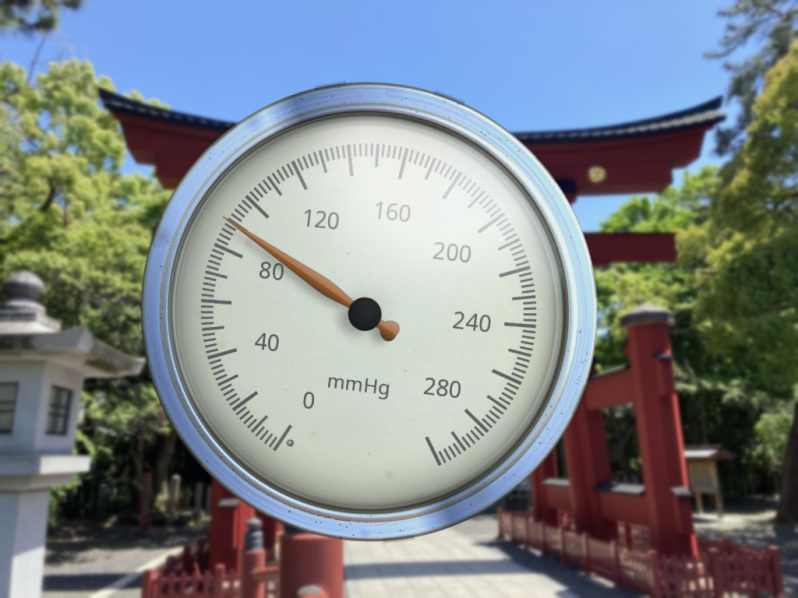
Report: 90 mmHg
